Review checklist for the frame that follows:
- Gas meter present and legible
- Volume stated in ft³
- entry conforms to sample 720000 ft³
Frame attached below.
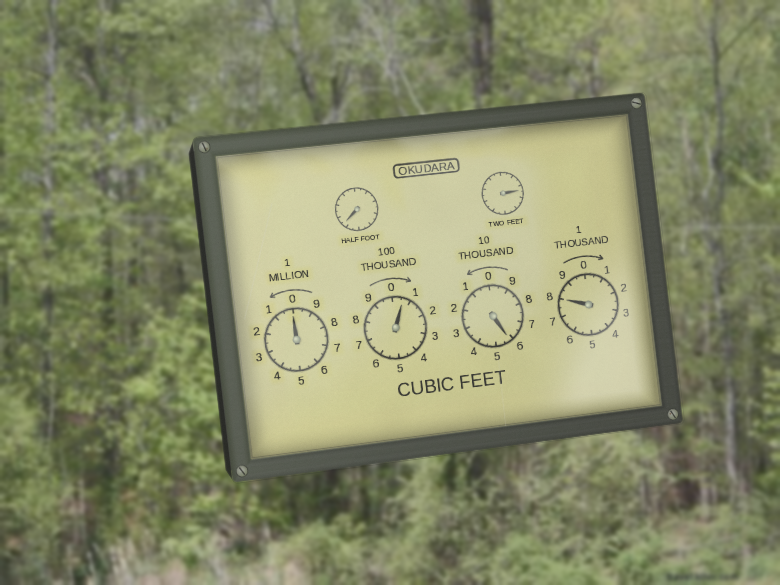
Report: 5800 ft³
